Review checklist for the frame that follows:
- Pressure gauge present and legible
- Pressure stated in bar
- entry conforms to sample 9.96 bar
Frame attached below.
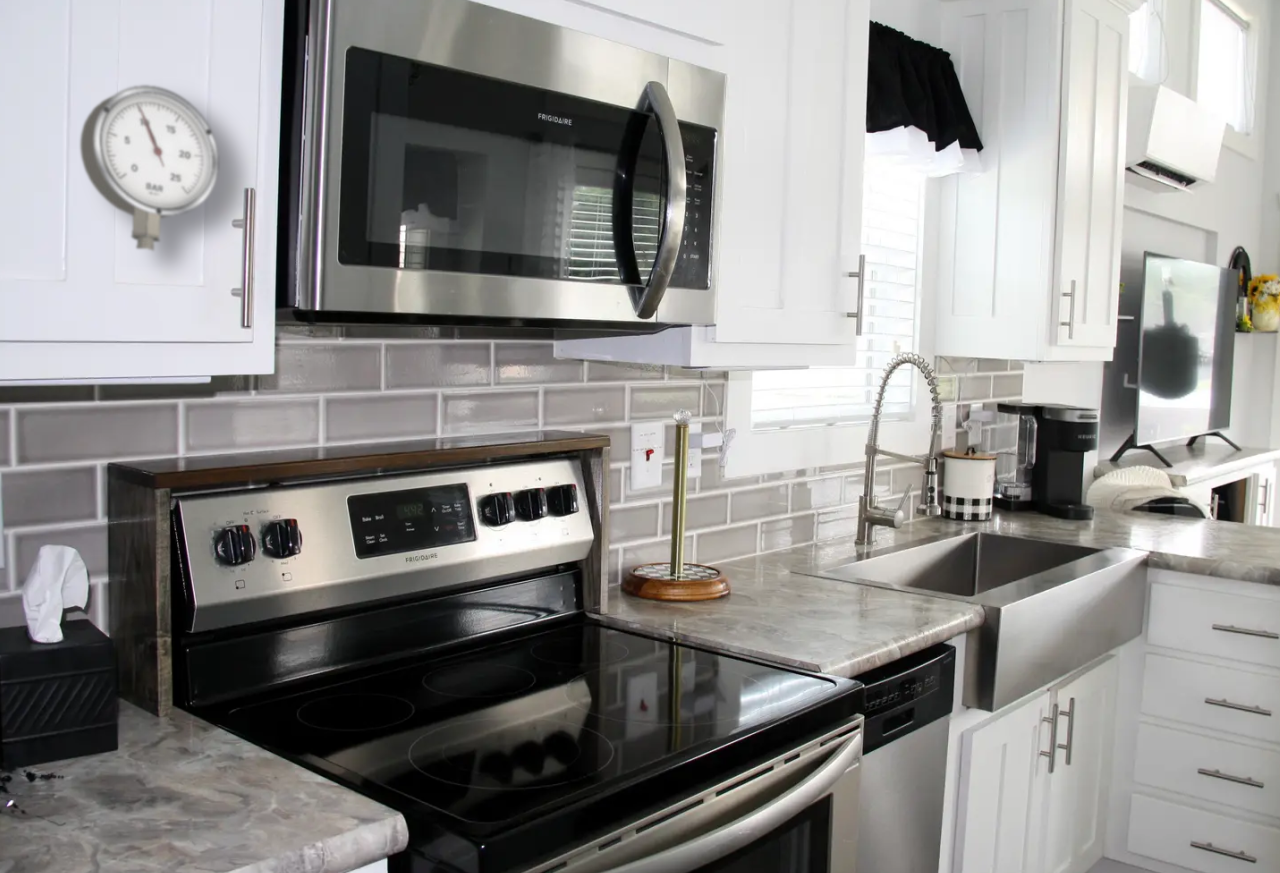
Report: 10 bar
